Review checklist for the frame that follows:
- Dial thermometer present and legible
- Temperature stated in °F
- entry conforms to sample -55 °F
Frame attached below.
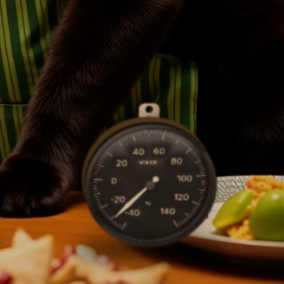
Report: -30 °F
